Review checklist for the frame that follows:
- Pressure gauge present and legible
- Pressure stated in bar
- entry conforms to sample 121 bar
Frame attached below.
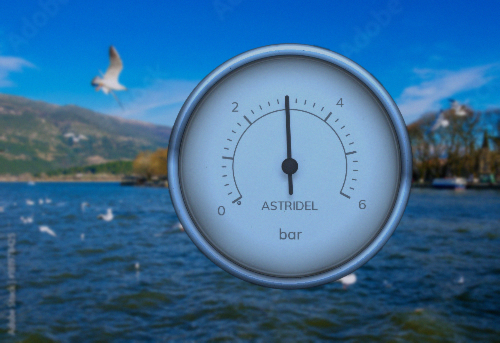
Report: 3 bar
